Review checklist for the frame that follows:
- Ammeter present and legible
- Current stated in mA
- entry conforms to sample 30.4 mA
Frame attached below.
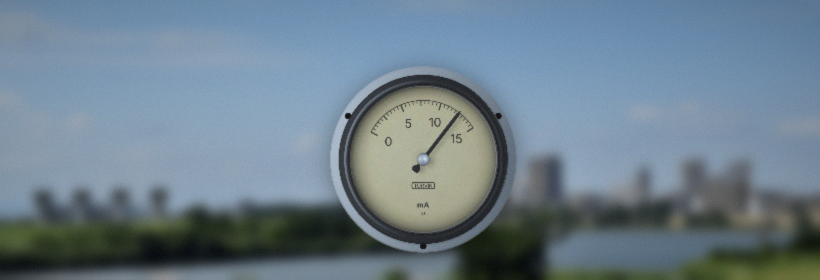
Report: 12.5 mA
